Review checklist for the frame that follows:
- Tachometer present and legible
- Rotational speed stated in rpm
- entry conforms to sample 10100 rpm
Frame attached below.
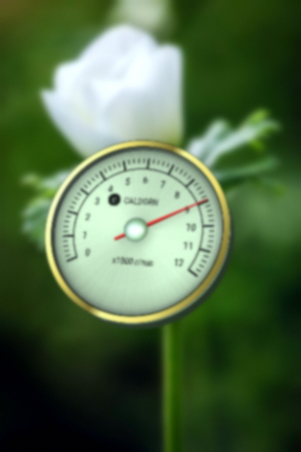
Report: 9000 rpm
